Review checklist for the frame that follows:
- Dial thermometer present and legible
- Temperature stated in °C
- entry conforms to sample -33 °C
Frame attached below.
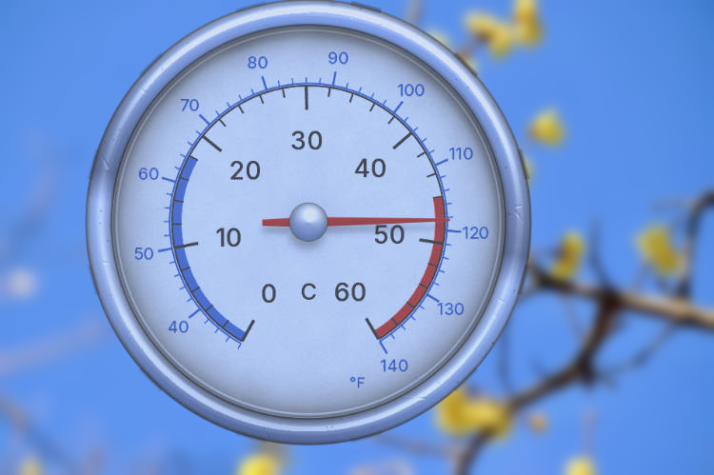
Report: 48 °C
